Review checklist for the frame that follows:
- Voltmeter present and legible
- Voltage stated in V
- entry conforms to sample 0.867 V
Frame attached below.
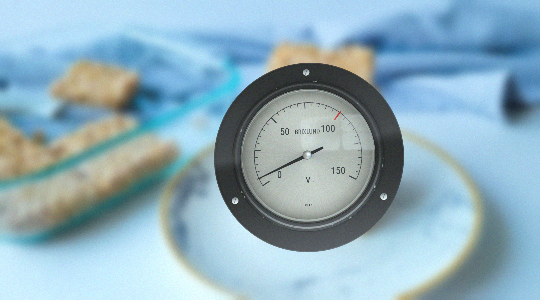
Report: 5 V
